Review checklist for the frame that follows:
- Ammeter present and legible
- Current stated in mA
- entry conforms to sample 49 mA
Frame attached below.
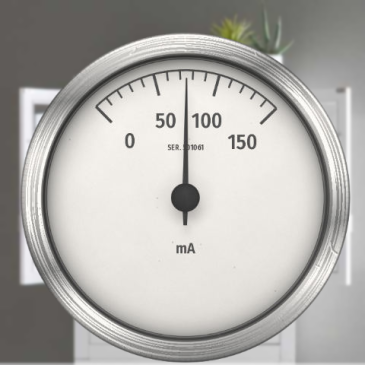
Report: 75 mA
